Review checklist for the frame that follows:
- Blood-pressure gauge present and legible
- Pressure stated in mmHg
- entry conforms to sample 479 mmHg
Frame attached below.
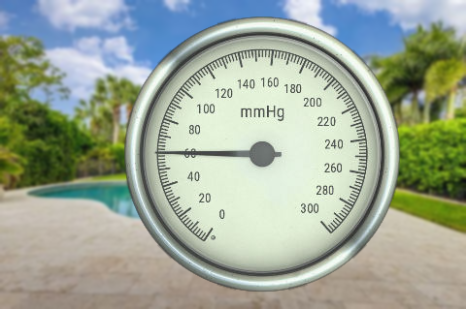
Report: 60 mmHg
